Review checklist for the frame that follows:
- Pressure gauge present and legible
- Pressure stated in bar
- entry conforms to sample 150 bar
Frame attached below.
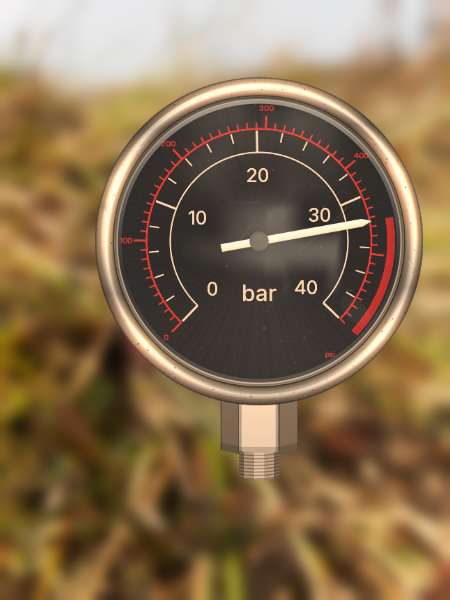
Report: 32 bar
